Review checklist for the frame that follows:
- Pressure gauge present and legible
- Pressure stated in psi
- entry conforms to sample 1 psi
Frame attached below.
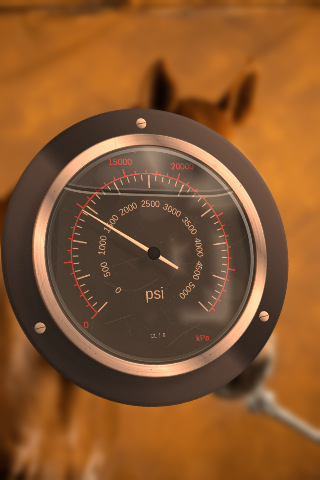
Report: 1400 psi
